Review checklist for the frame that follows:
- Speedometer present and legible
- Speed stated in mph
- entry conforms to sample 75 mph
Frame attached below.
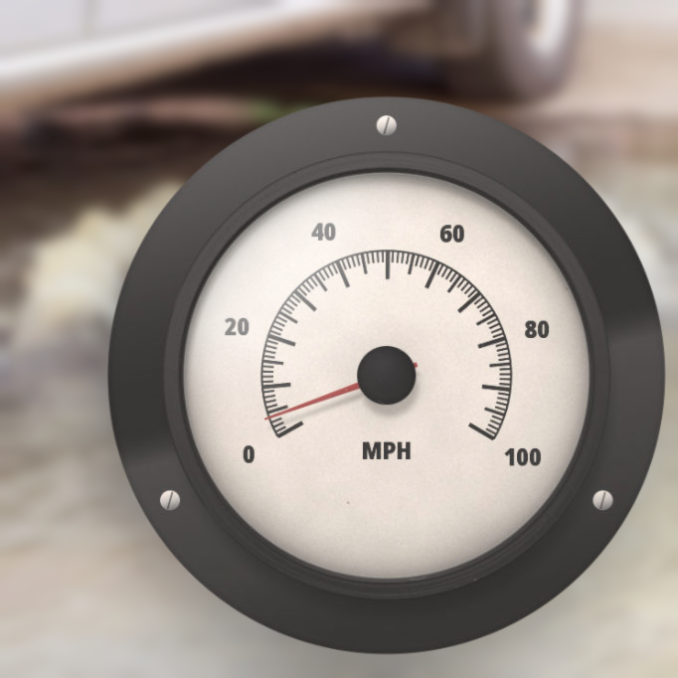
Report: 4 mph
